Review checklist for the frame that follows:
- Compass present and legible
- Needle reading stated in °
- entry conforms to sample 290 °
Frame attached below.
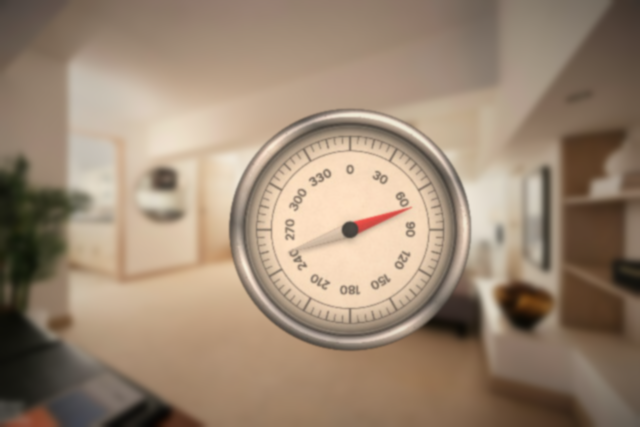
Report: 70 °
